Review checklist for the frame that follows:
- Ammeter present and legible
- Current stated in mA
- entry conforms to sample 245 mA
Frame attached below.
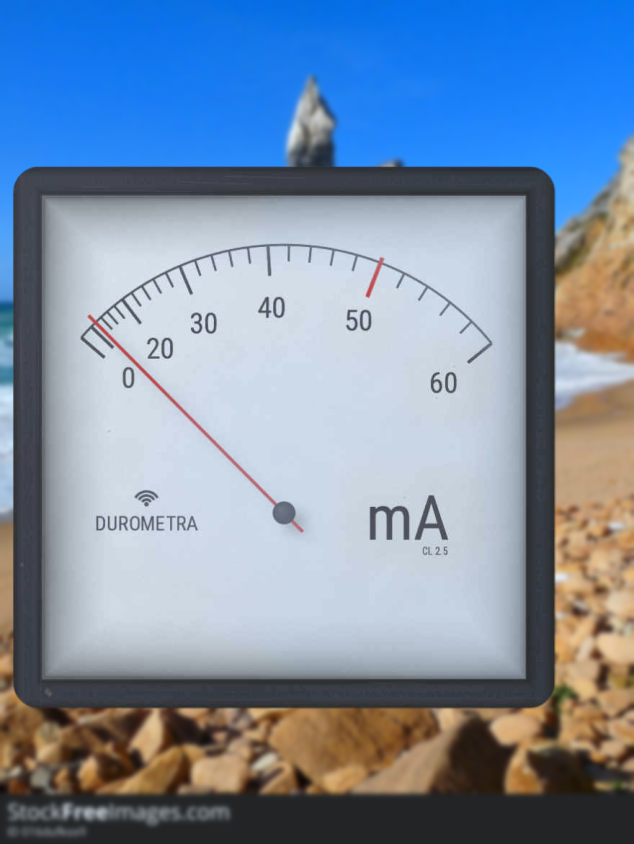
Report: 12 mA
